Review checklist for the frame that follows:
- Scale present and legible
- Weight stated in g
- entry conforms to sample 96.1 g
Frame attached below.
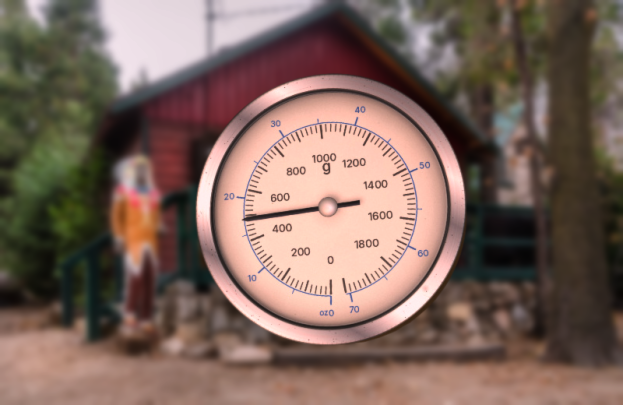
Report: 480 g
